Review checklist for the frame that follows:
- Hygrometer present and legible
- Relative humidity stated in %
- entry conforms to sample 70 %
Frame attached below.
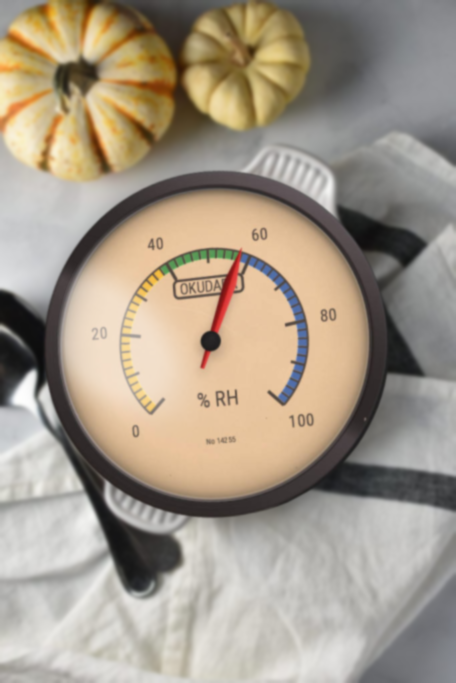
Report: 58 %
